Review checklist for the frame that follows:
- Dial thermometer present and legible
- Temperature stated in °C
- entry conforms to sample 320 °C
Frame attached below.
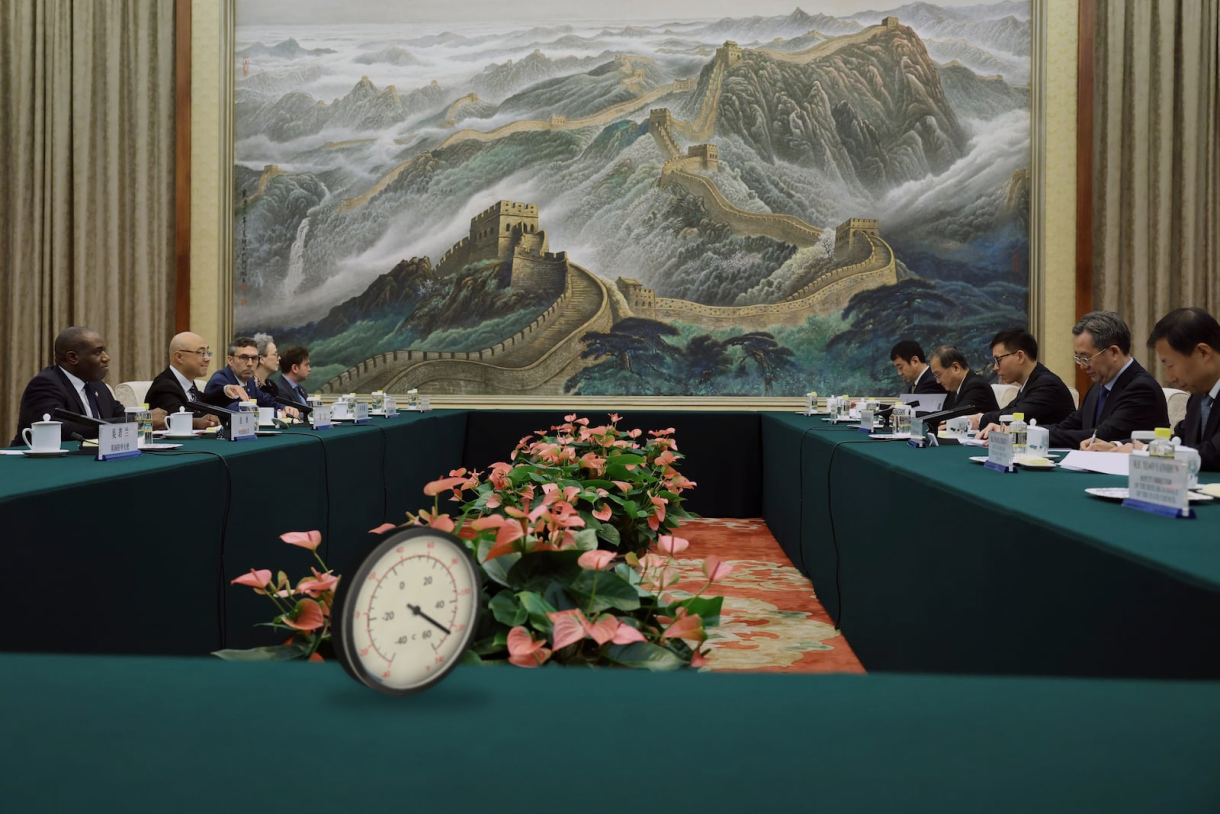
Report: 52 °C
